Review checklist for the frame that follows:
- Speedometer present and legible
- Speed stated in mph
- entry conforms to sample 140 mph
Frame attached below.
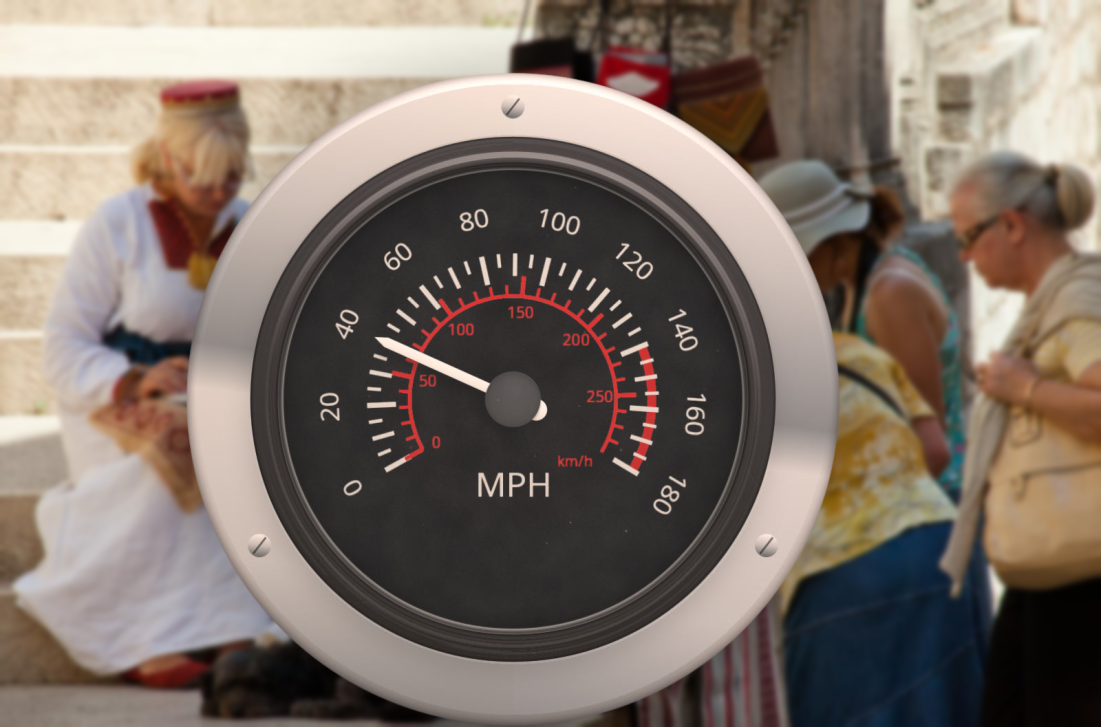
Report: 40 mph
